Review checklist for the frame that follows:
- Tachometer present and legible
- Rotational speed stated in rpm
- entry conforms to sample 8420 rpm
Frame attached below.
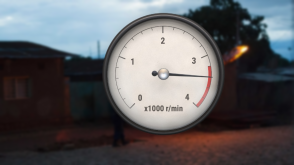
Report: 3400 rpm
